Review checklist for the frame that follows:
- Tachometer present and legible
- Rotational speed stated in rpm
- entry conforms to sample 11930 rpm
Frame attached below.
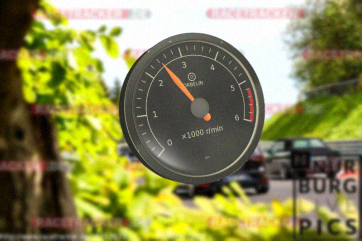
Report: 2400 rpm
